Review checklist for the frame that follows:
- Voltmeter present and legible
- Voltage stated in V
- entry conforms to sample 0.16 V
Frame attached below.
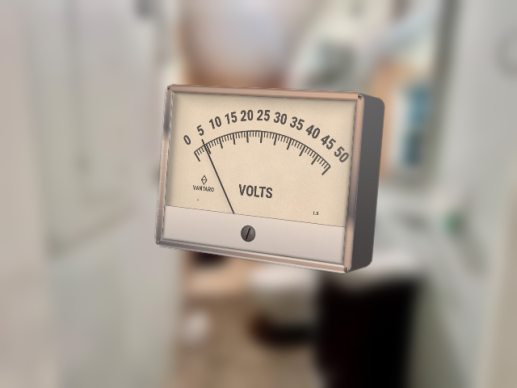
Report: 5 V
